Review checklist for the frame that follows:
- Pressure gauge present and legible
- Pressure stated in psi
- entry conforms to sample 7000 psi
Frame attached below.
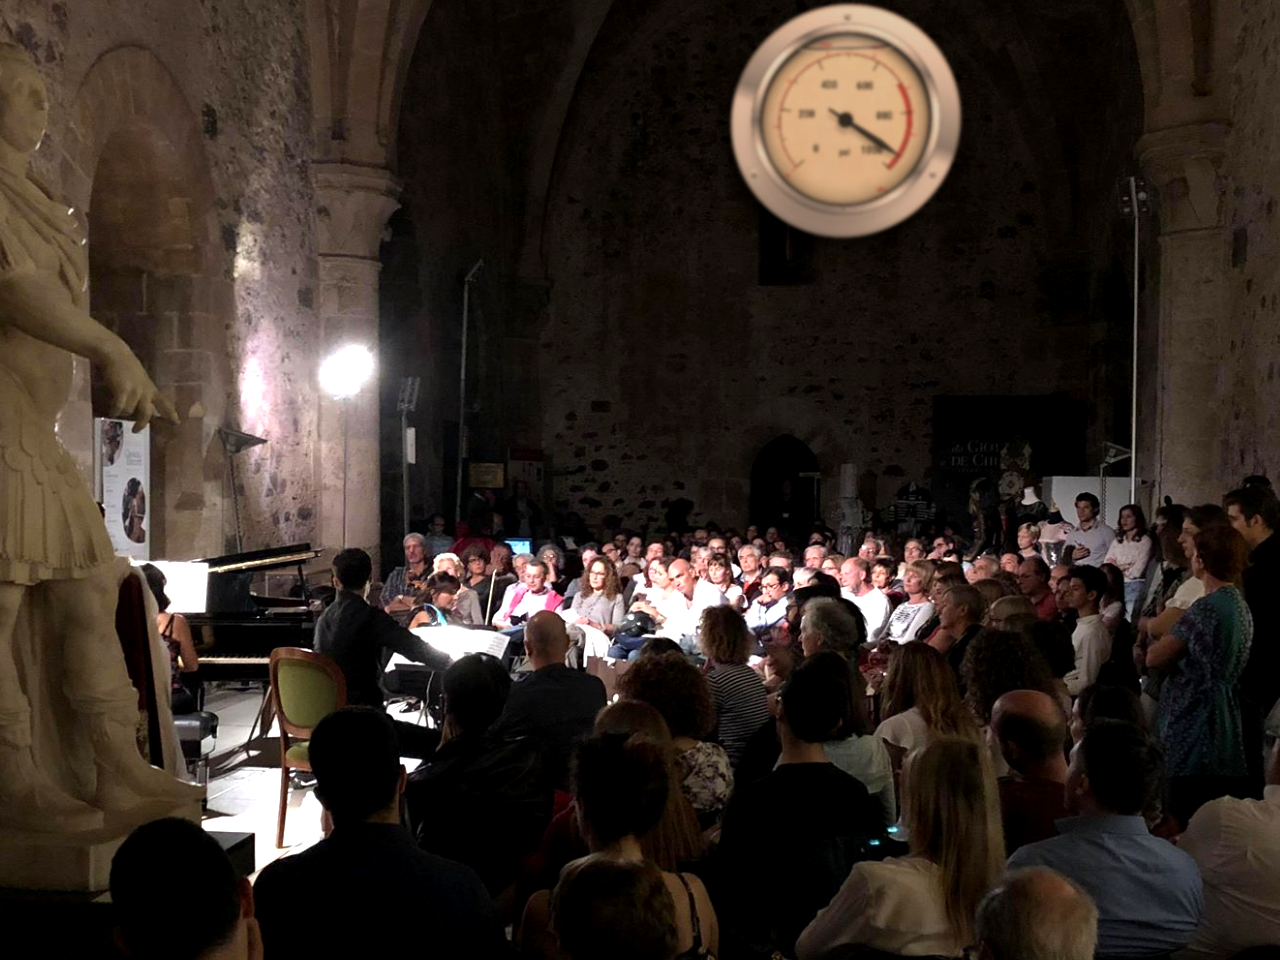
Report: 950 psi
